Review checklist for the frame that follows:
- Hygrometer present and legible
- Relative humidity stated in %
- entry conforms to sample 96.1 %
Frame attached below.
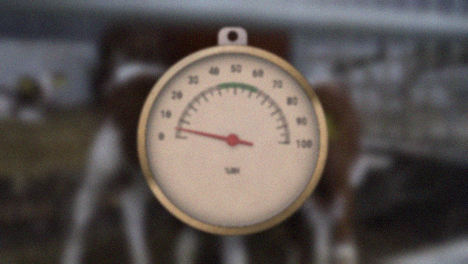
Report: 5 %
